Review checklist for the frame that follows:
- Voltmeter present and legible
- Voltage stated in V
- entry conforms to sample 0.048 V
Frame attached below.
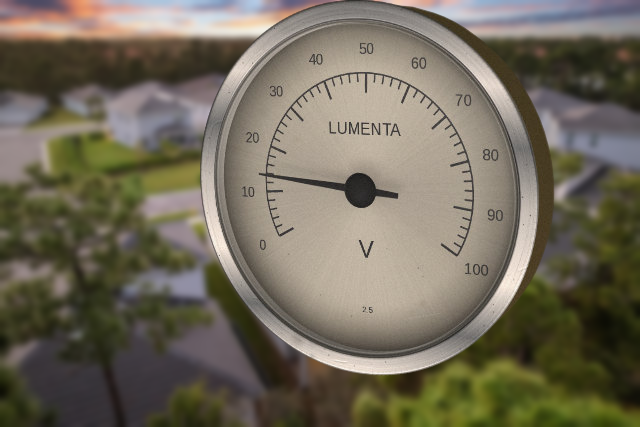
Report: 14 V
